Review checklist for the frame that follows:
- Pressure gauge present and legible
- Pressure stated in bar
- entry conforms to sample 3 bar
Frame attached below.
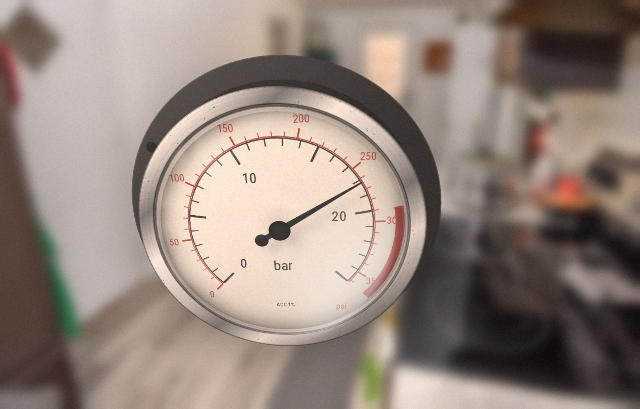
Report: 18 bar
